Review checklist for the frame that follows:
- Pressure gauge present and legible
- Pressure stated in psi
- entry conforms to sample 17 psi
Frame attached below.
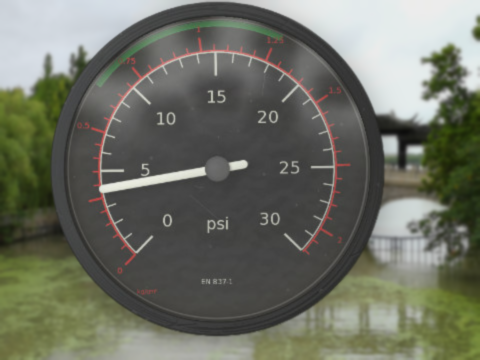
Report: 4 psi
